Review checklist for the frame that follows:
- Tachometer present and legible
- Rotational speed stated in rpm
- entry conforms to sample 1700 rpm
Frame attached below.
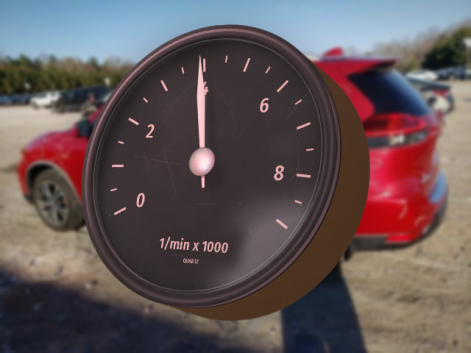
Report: 4000 rpm
